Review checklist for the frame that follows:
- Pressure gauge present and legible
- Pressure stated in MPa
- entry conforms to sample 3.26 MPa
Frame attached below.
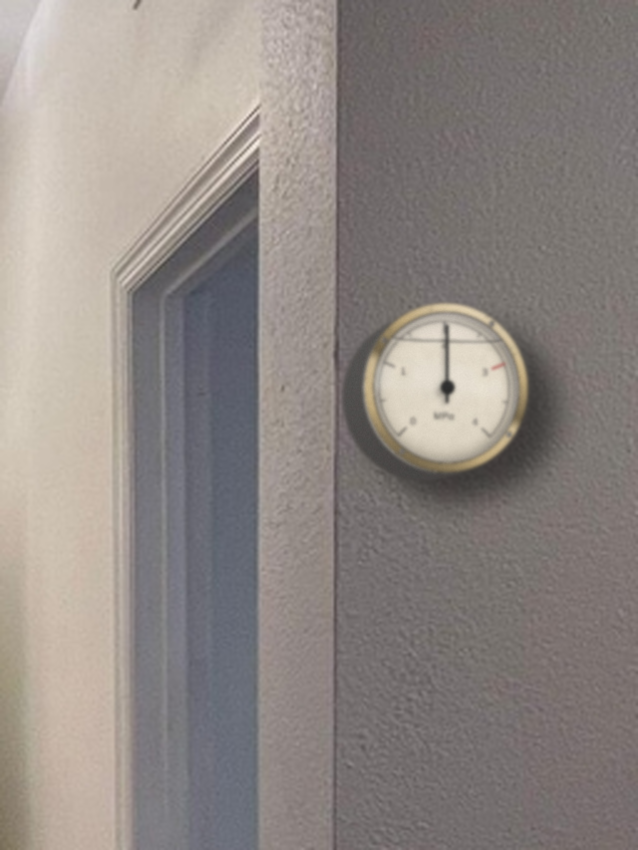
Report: 2 MPa
